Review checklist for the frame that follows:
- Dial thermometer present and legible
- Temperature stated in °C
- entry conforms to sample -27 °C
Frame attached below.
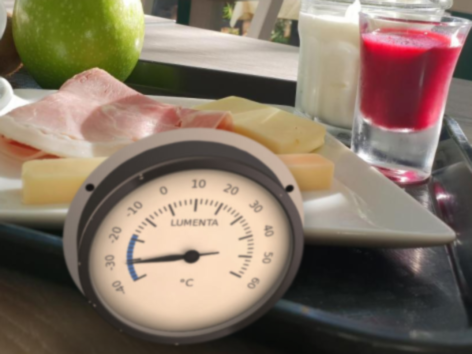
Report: -30 °C
